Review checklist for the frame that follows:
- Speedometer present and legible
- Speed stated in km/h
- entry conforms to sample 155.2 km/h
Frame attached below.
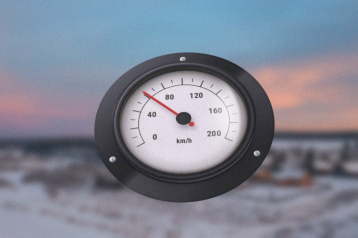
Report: 60 km/h
